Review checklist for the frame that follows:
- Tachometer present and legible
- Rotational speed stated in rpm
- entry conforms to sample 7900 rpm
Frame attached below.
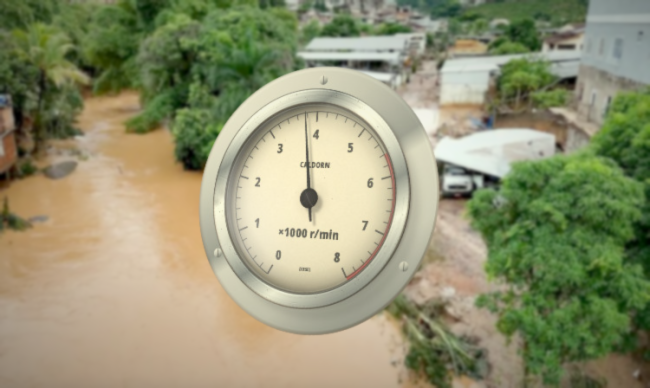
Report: 3800 rpm
